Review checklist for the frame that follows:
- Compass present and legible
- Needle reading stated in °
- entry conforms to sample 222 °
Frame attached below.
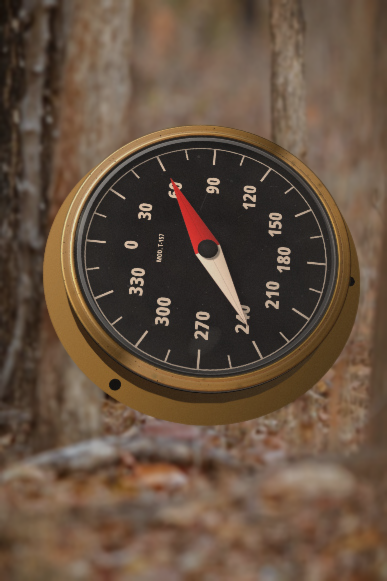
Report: 60 °
